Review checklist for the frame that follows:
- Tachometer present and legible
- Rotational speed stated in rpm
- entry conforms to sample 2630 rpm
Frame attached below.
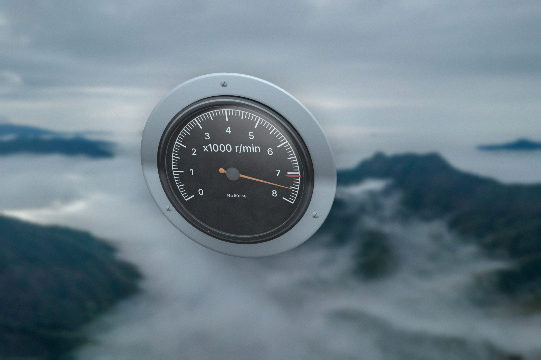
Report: 7500 rpm
